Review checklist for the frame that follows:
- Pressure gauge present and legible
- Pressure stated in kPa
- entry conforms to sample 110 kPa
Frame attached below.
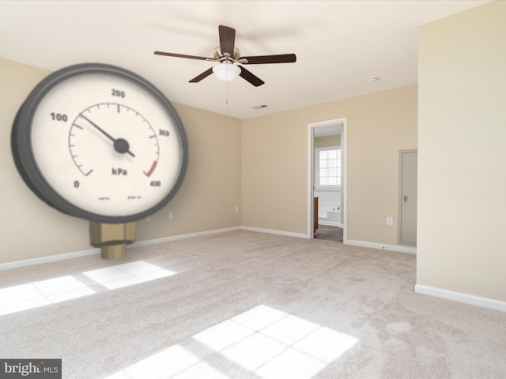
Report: 120 kPa
